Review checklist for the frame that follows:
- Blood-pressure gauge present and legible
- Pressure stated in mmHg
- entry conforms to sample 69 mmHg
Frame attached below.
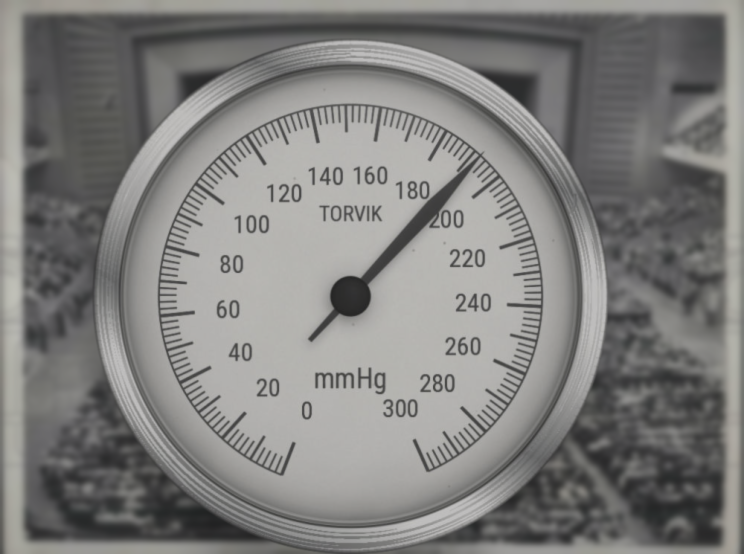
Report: 192 mmHg
